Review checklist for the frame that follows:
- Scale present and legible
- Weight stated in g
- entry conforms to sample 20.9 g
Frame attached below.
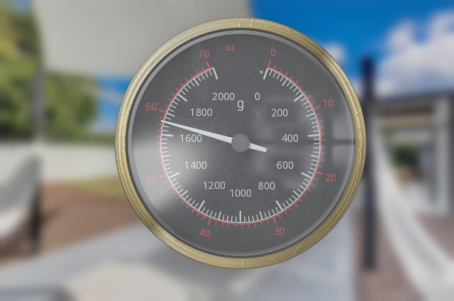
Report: 1660 g
